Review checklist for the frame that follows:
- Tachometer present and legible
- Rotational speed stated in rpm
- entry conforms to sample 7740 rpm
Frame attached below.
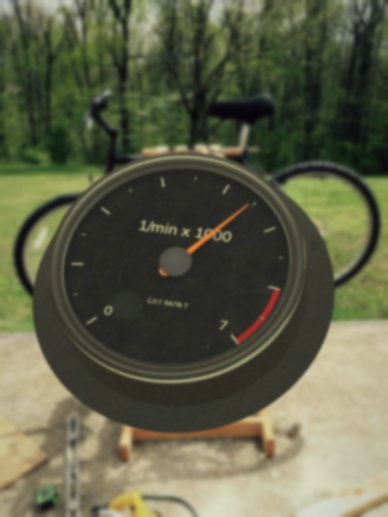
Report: 4500 rpm
